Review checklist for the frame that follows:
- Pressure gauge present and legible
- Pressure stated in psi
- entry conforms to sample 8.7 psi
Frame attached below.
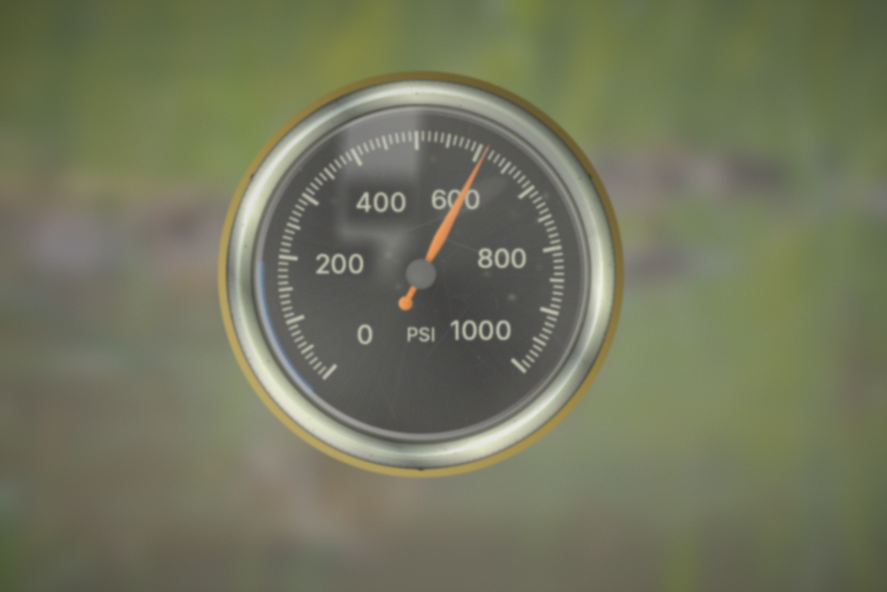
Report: 610 psi
